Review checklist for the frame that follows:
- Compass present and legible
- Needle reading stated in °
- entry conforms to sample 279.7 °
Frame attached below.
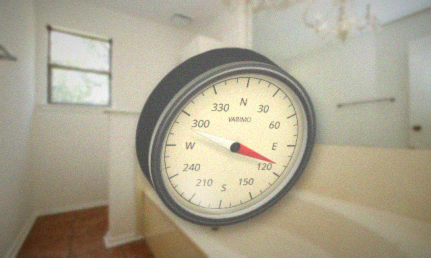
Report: 110 °
